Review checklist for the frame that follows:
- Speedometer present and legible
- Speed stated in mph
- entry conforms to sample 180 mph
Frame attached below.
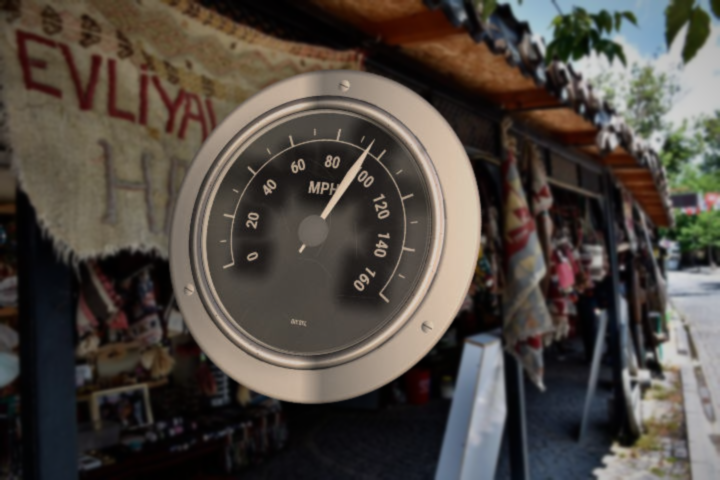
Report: 95 mph
